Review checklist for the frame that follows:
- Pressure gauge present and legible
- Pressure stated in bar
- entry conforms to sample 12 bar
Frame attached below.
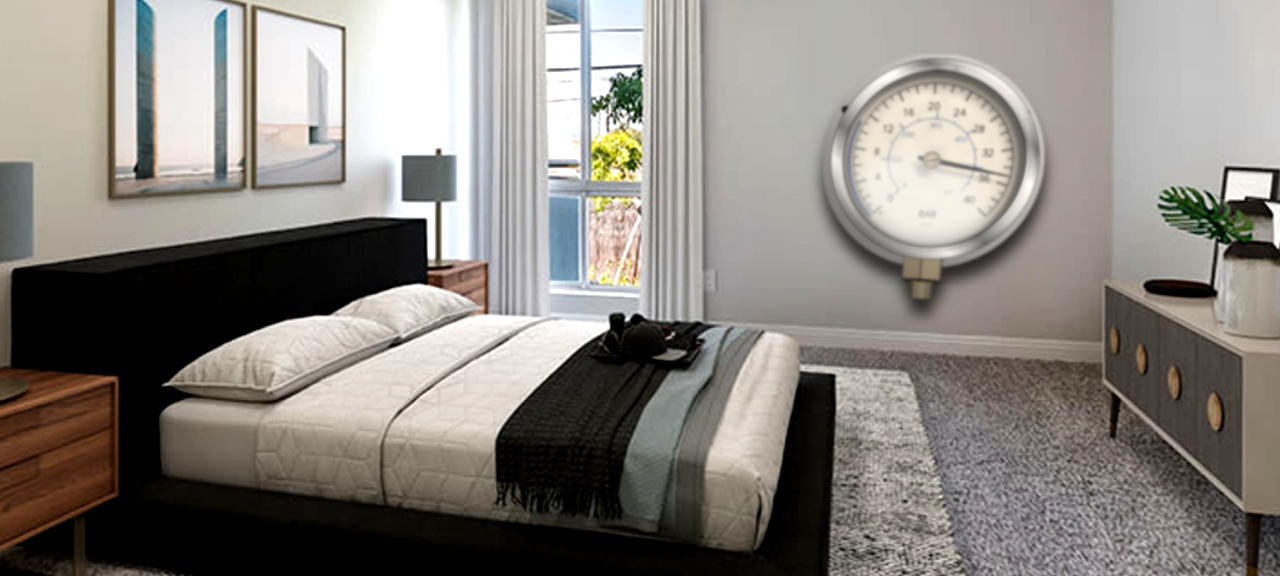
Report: 35 bar
